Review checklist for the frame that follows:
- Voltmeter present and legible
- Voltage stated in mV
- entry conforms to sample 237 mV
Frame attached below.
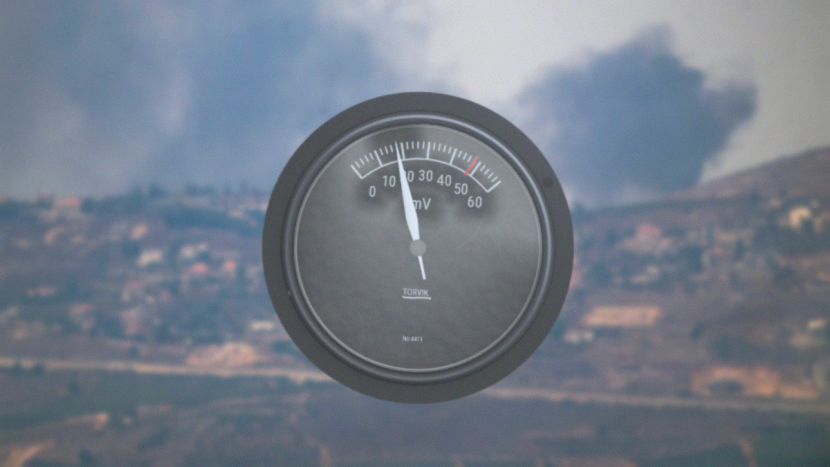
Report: 18 mV
